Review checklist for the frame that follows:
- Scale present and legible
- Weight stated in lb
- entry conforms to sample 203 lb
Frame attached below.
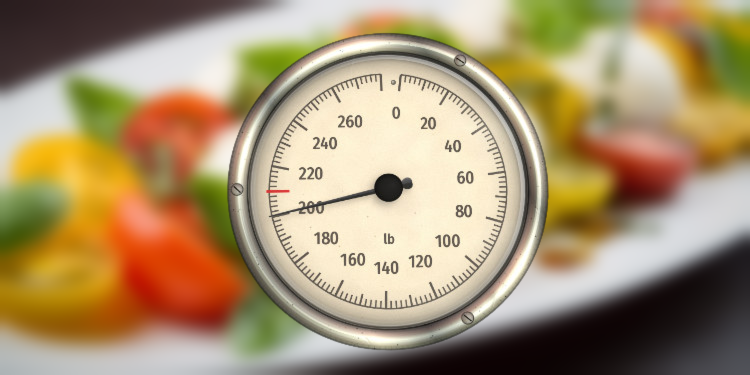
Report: 200 lb
